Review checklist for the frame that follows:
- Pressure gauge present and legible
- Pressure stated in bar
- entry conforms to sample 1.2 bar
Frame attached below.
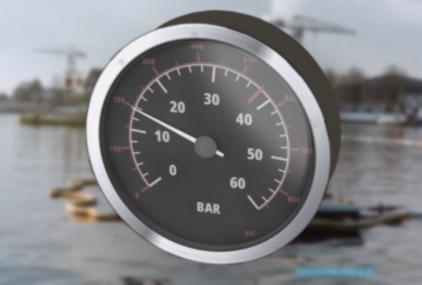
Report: 14 bar
